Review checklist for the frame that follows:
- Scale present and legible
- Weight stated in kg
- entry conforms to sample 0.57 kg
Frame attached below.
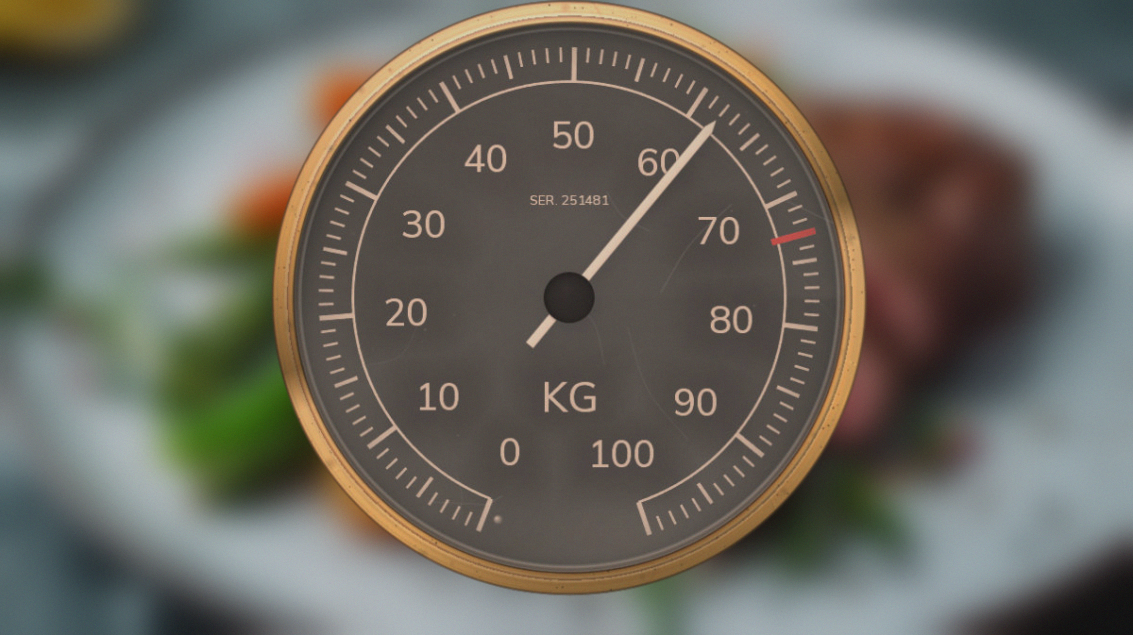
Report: 62 kg
